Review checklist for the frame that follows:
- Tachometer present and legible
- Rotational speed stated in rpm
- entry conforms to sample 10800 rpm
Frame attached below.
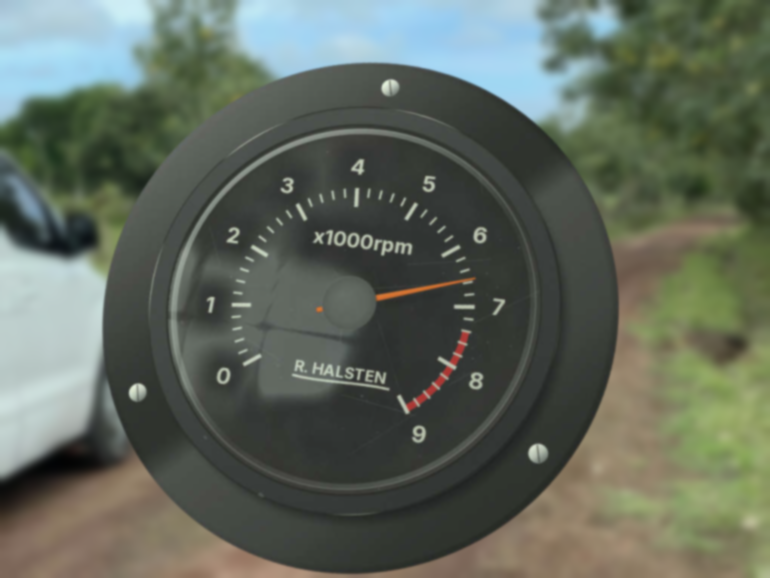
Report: 6600 rpm
